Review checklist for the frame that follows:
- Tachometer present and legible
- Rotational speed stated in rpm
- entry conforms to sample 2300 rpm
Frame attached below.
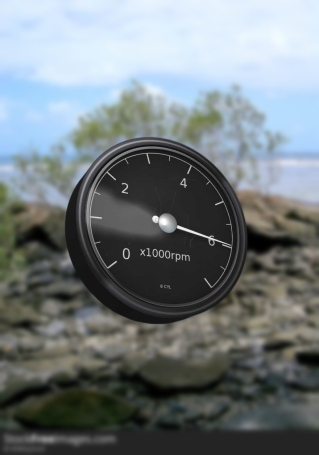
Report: 6000 rpm
